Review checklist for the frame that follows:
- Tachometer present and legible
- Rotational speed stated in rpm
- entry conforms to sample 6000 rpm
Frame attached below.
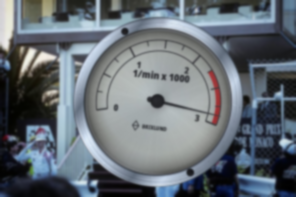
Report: 2875 rpm
